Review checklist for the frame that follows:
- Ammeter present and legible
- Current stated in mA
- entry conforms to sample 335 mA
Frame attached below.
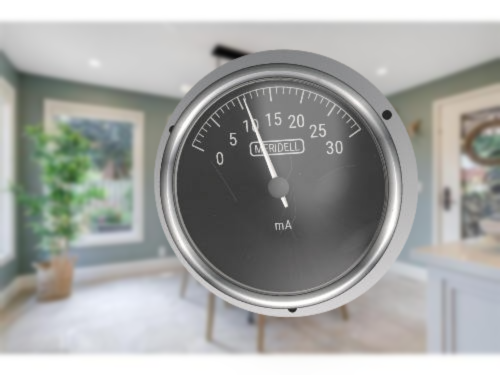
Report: 11 mA
